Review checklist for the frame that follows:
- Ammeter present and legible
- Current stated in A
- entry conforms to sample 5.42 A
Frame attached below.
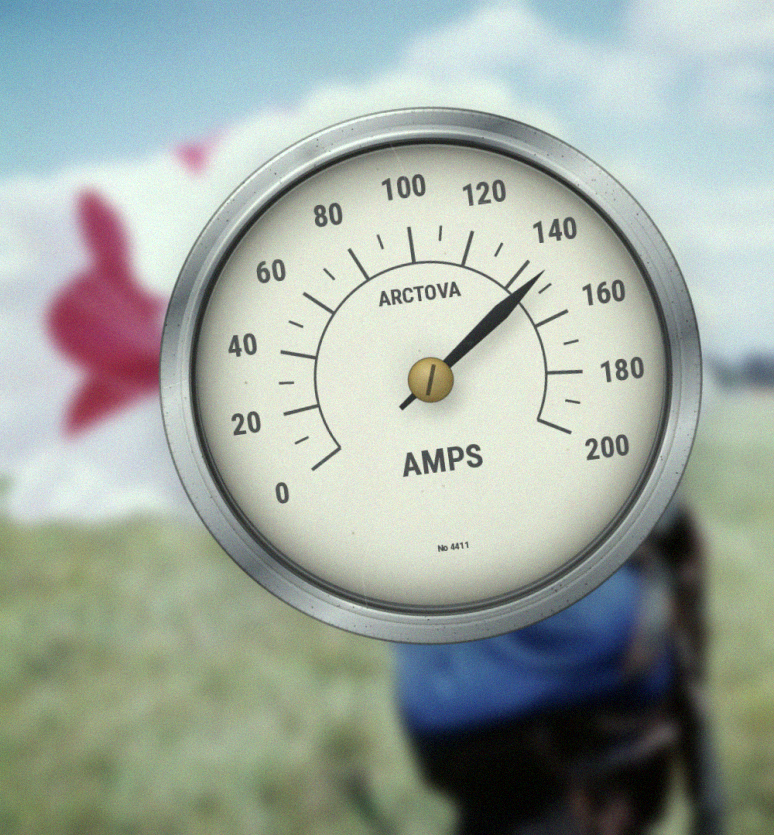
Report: 145 A
